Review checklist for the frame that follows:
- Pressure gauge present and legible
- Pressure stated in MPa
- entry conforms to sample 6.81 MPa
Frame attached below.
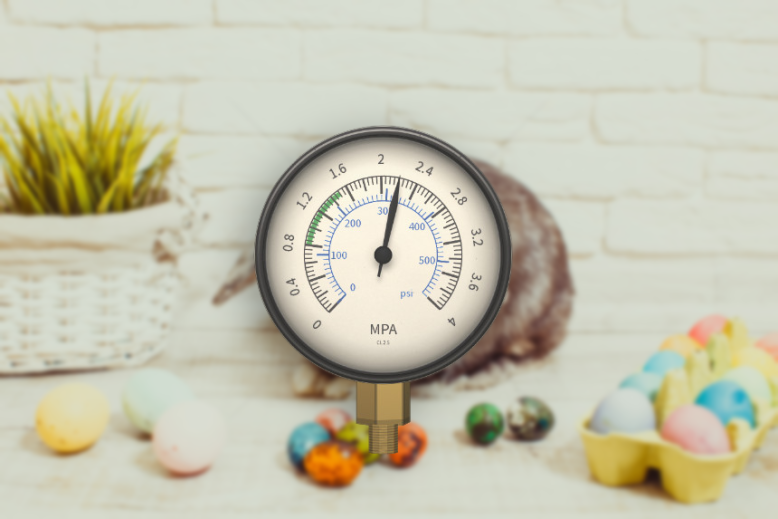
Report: 2.2 MPa
